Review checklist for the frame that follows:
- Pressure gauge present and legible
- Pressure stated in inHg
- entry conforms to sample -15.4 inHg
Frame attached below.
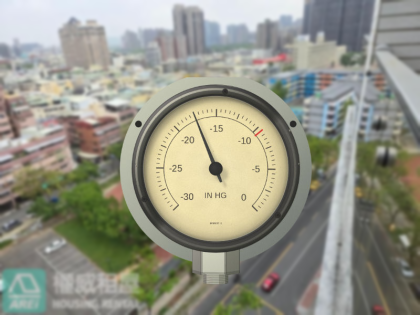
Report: -17.5 inHg
